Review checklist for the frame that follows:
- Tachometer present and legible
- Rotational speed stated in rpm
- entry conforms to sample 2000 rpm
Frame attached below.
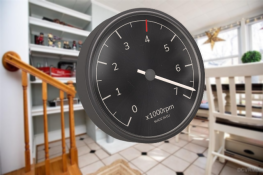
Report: 6750 rpm
